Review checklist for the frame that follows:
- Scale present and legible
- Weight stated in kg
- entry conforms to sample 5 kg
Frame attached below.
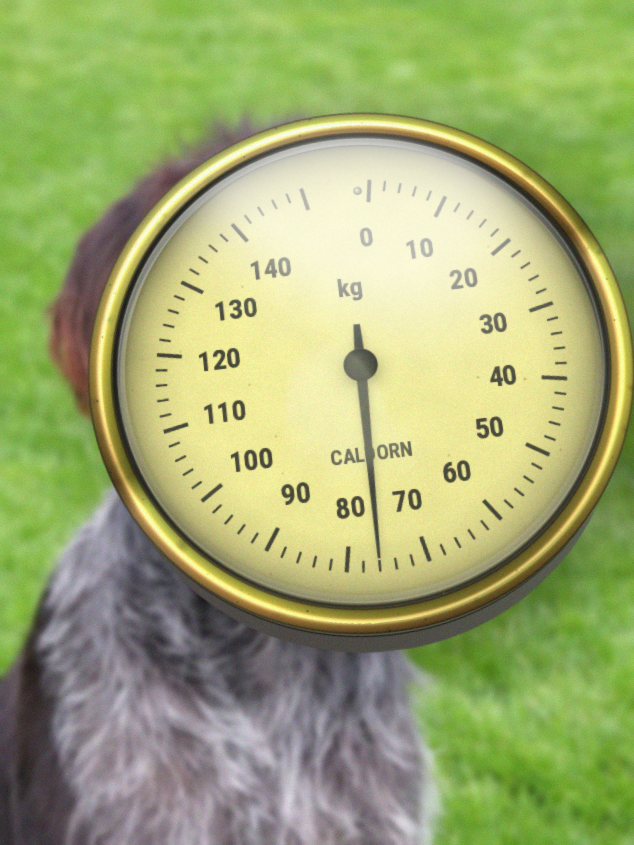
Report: 76 kg
